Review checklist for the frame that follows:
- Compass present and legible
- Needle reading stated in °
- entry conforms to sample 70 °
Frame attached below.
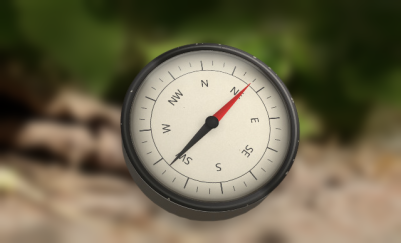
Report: 50 °
